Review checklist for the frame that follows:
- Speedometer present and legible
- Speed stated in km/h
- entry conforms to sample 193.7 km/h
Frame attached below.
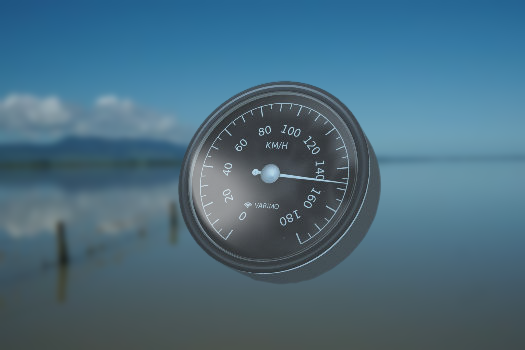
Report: 147.5 km/h
